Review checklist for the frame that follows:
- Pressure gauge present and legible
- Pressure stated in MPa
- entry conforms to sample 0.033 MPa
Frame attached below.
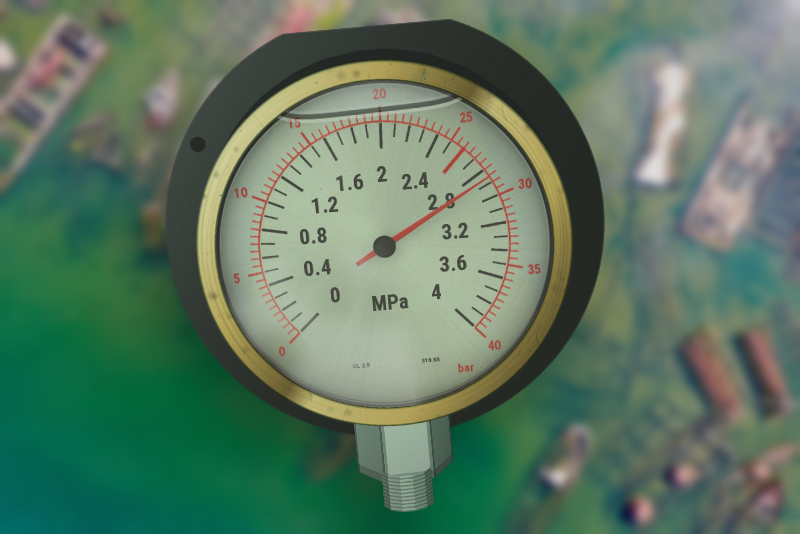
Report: 2.85 MPa
